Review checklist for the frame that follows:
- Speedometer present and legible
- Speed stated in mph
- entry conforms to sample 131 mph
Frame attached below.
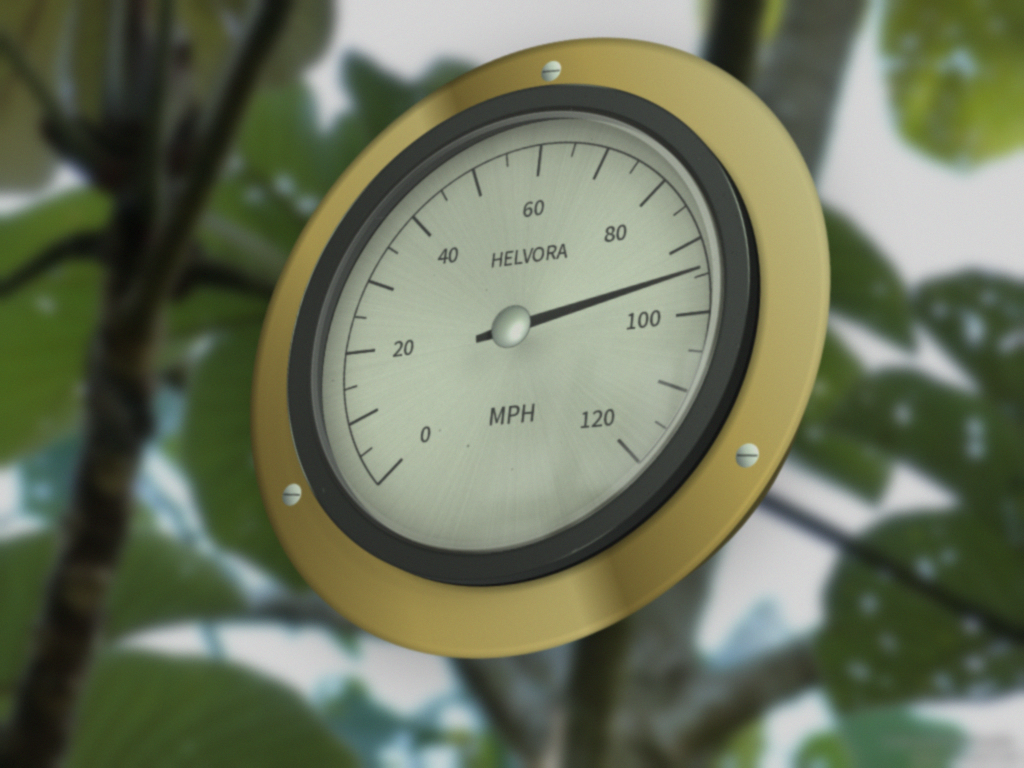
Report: 95 mph
